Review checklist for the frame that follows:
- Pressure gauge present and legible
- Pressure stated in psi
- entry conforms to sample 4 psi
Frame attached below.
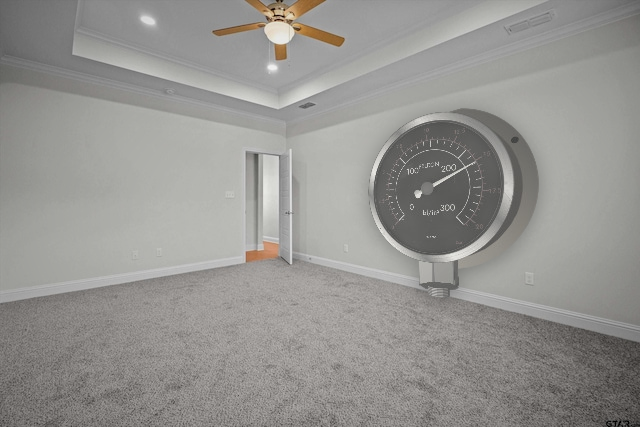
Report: 220 psi
